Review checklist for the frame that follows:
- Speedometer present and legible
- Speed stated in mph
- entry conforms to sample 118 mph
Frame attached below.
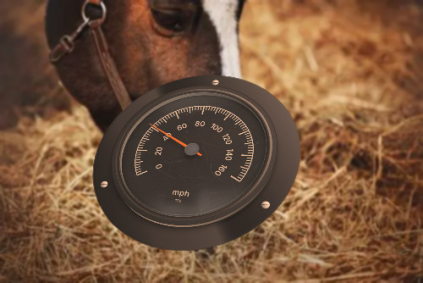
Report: 40 mph
